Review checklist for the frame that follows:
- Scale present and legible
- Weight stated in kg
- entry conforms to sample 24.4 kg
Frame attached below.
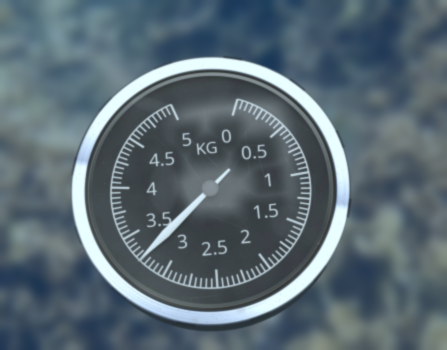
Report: 3.25 kg
